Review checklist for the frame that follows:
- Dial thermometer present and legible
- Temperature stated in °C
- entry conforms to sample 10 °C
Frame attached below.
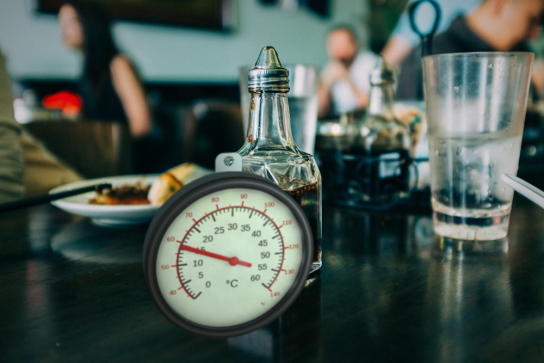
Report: 15 °C
